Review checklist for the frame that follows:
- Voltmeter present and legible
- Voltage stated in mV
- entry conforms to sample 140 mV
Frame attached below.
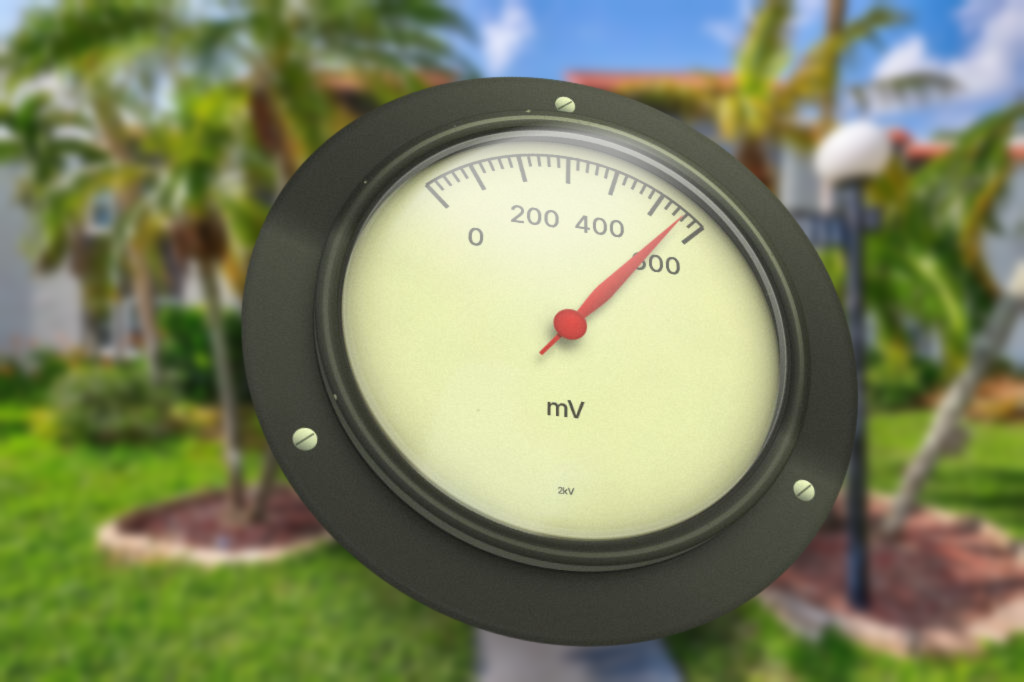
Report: 560 mV
